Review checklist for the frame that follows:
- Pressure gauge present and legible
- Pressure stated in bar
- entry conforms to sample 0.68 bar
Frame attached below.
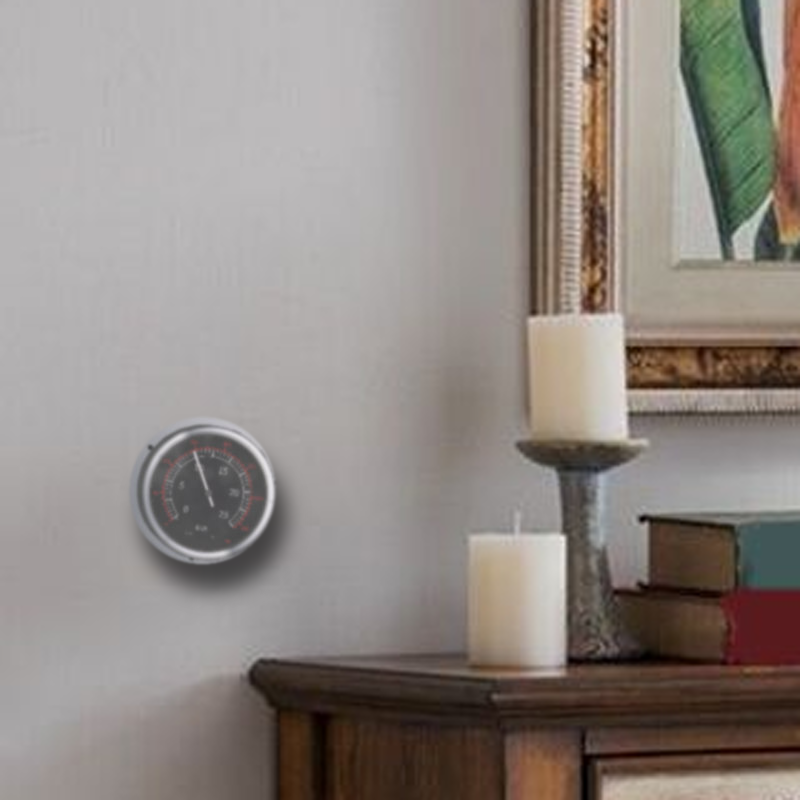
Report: 10 bar
